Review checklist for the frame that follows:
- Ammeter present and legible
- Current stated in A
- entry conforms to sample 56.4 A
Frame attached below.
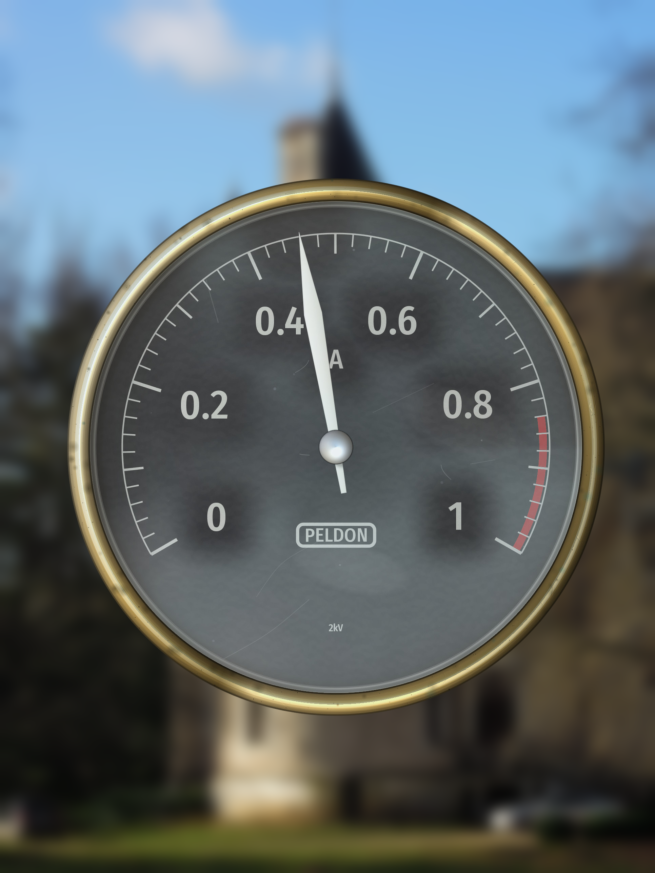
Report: 0.46 A
